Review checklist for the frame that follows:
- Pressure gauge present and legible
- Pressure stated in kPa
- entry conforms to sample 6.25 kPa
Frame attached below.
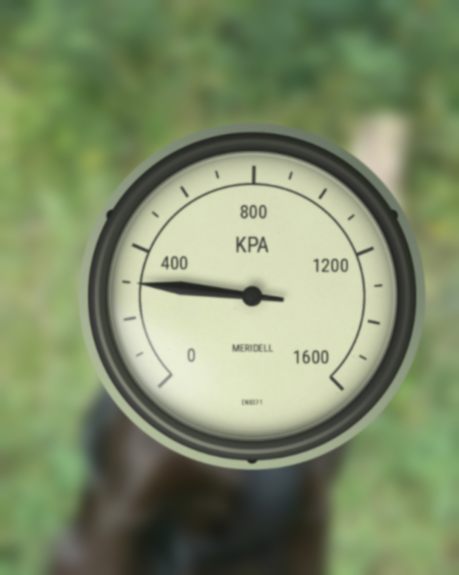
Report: 300 kPa
